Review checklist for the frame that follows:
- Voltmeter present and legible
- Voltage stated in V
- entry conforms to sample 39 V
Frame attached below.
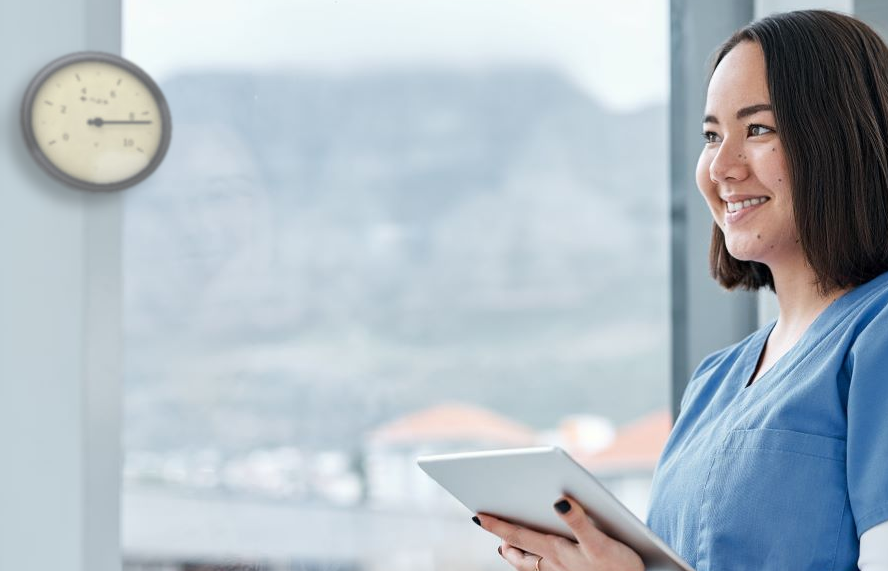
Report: 8.5 V
